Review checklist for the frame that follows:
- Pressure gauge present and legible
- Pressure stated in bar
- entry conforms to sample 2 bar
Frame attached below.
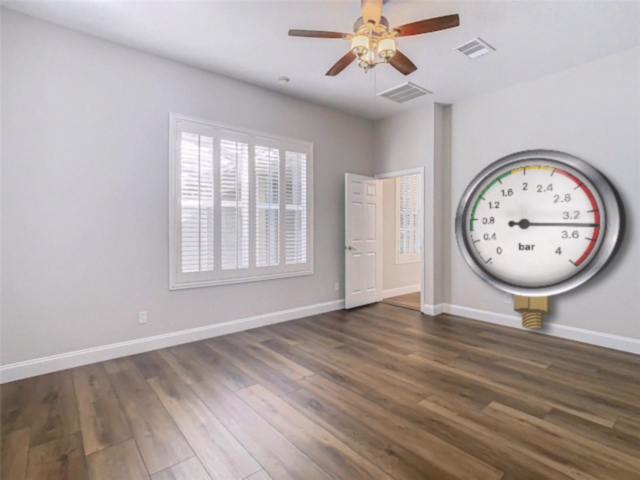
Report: 3.4 bar
